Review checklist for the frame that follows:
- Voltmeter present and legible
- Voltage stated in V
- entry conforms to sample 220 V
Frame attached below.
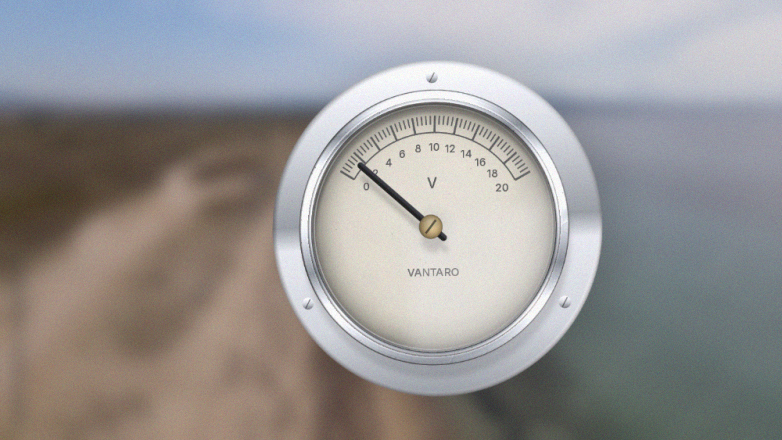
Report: 1.6 V
